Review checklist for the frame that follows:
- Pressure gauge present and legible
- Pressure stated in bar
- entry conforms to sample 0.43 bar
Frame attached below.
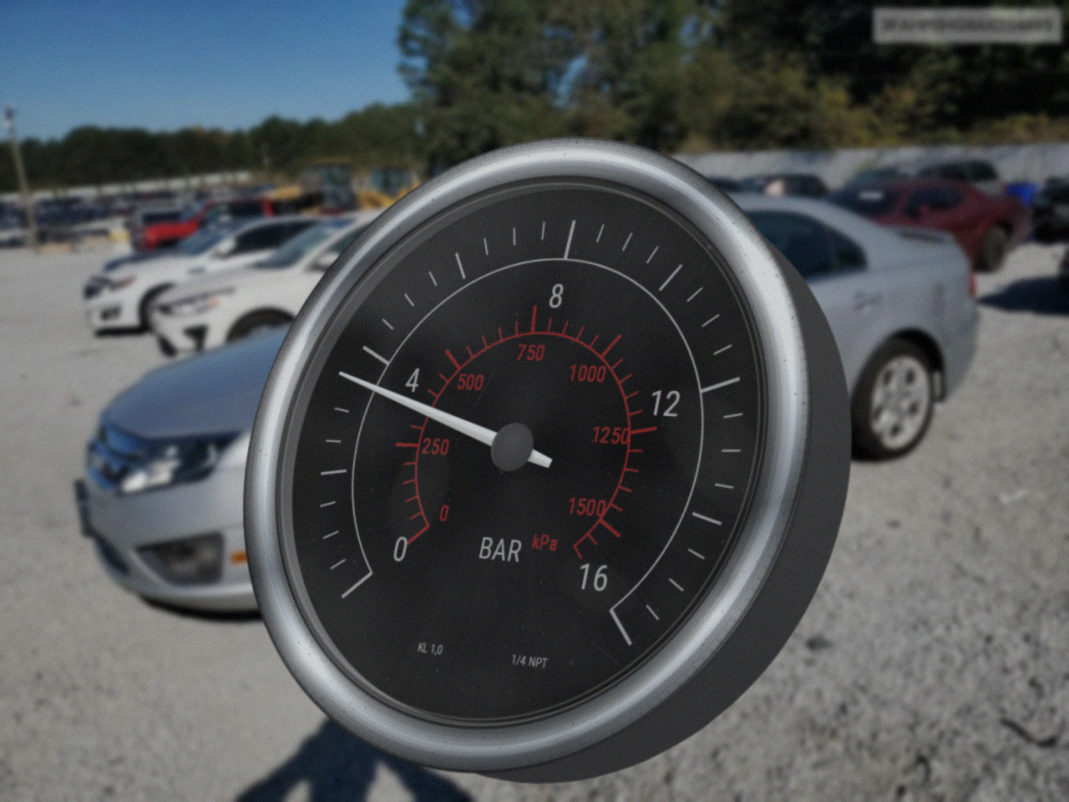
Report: 3.5 bar
